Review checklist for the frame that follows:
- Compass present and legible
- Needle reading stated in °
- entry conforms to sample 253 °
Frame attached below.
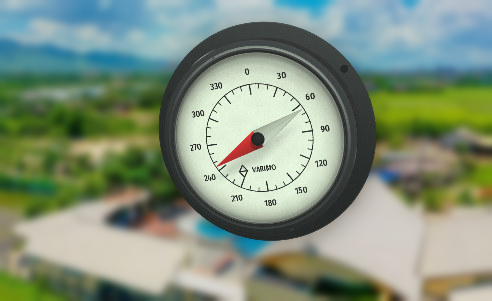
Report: 245 °
